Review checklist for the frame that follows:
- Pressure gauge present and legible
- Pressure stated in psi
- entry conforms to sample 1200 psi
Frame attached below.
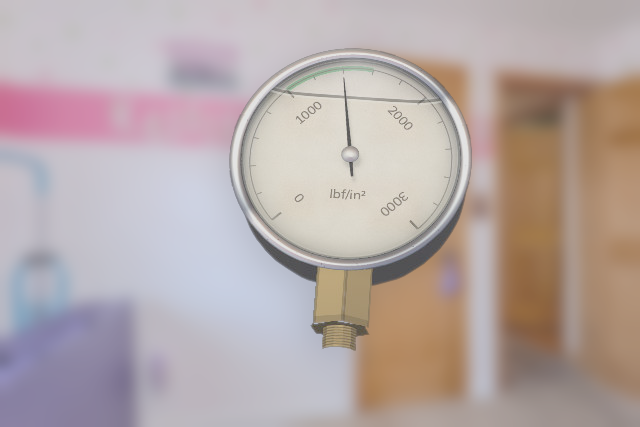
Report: 1400 psi
